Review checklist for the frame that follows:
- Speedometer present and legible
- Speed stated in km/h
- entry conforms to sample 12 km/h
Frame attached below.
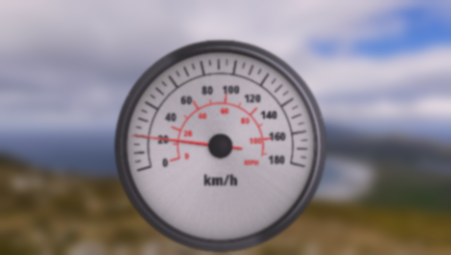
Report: 20 km/h
